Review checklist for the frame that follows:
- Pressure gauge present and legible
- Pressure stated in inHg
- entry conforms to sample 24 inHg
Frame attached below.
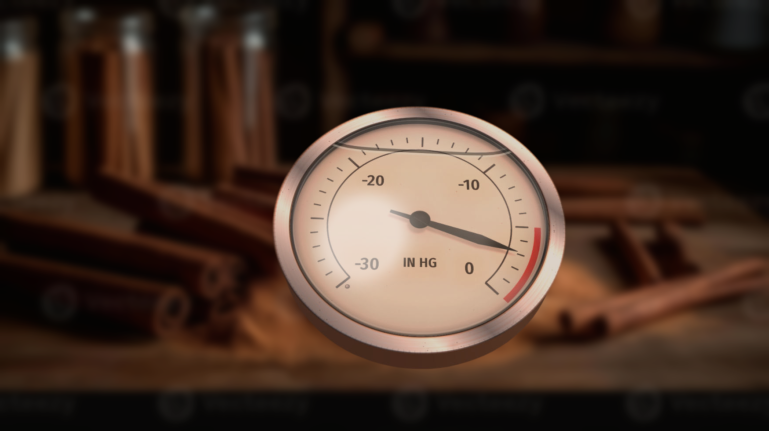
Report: -3 inHg
